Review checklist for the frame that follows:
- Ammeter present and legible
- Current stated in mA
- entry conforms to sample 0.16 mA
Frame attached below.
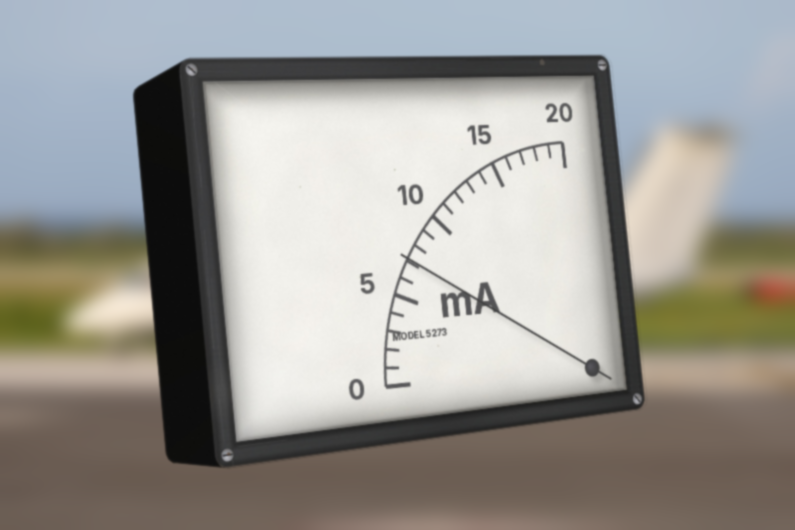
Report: 7 mA
